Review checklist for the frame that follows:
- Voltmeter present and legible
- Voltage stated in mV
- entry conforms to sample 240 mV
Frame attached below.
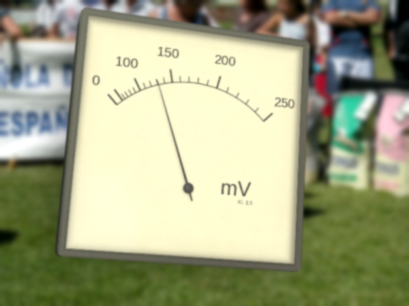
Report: 130 mV
